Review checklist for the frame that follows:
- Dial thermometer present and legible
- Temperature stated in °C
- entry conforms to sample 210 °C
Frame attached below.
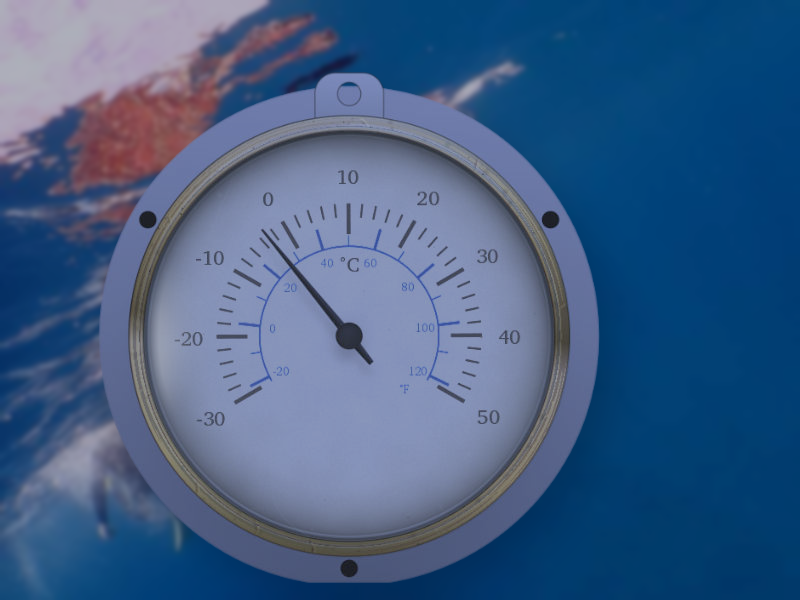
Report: -3 °C
